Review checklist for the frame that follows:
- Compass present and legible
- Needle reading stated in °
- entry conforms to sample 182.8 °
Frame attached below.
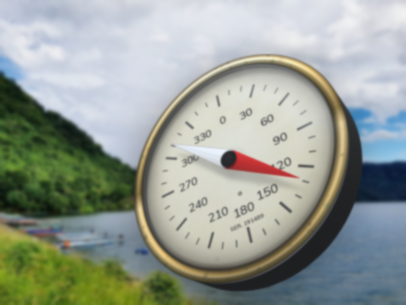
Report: 130 °
